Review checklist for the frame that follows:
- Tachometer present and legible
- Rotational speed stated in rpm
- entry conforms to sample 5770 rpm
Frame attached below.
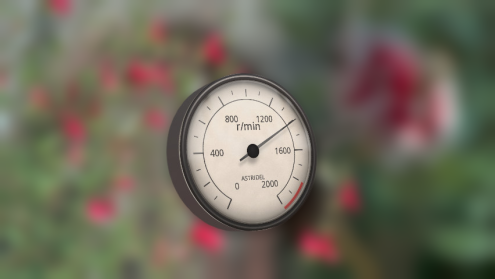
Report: 1400 rpm
